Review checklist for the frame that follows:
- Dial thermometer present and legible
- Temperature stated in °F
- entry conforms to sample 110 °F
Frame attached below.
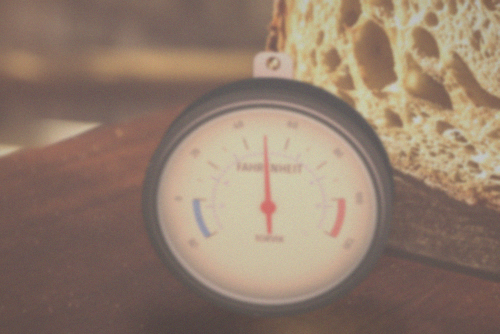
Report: 50 °F
